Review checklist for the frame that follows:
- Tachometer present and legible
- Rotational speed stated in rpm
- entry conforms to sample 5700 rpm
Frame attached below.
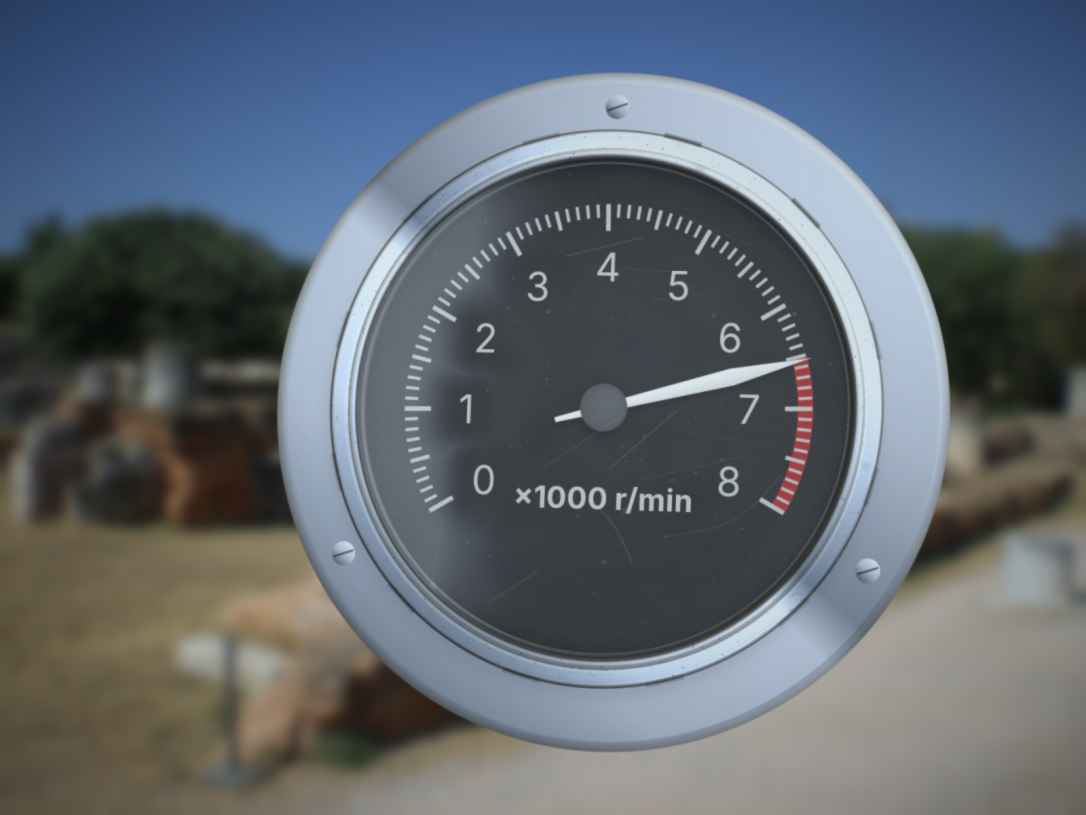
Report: 6550 rpm
